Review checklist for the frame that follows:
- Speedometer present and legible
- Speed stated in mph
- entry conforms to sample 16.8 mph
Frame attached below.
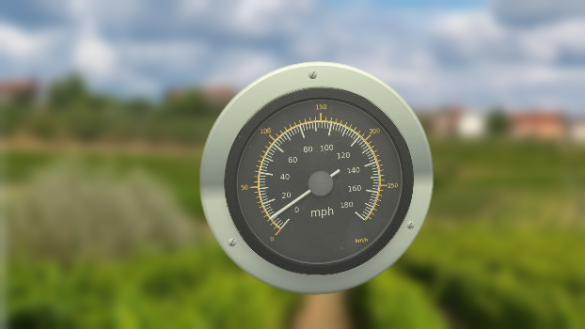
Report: 10 mph
